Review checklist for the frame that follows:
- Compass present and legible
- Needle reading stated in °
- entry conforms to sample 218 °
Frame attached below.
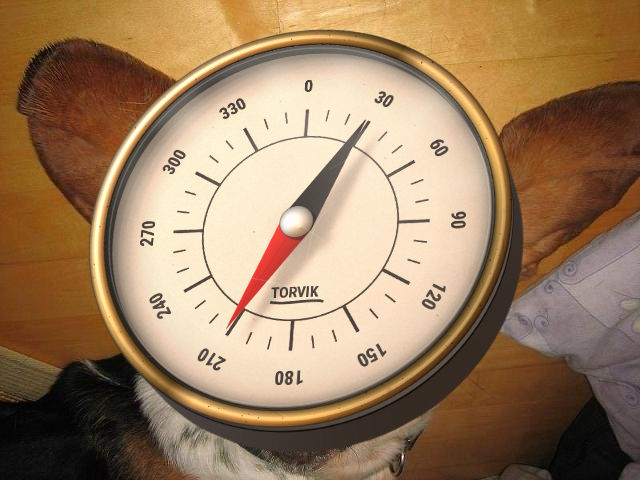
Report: 210 °
